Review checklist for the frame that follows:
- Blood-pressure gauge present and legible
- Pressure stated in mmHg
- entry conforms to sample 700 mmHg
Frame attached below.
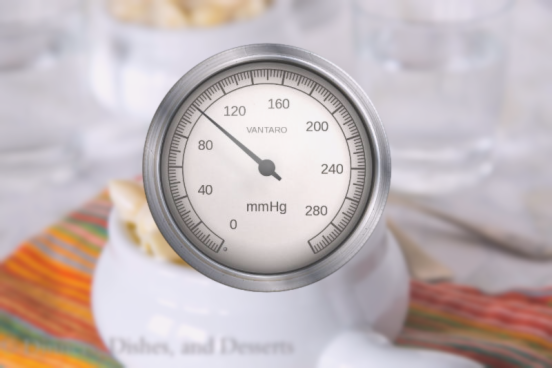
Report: 100 mmHg
